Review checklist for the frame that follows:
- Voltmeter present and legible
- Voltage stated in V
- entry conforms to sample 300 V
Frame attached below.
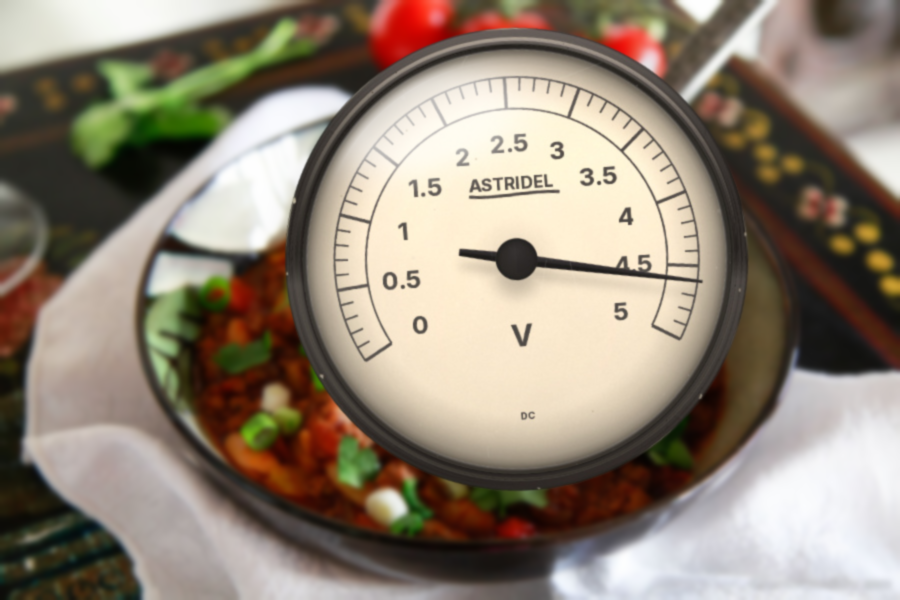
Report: 4.6 V
